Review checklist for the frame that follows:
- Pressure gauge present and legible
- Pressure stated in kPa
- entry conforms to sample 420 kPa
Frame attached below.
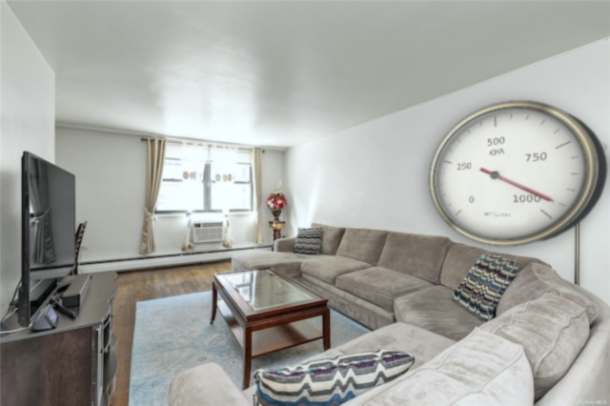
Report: 950 kPa
